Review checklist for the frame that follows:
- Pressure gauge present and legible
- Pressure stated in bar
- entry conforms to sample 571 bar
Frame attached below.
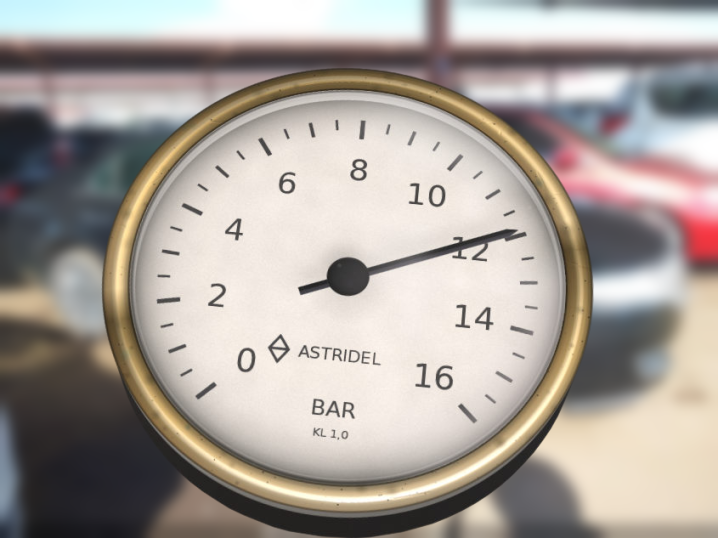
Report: 12 bar
